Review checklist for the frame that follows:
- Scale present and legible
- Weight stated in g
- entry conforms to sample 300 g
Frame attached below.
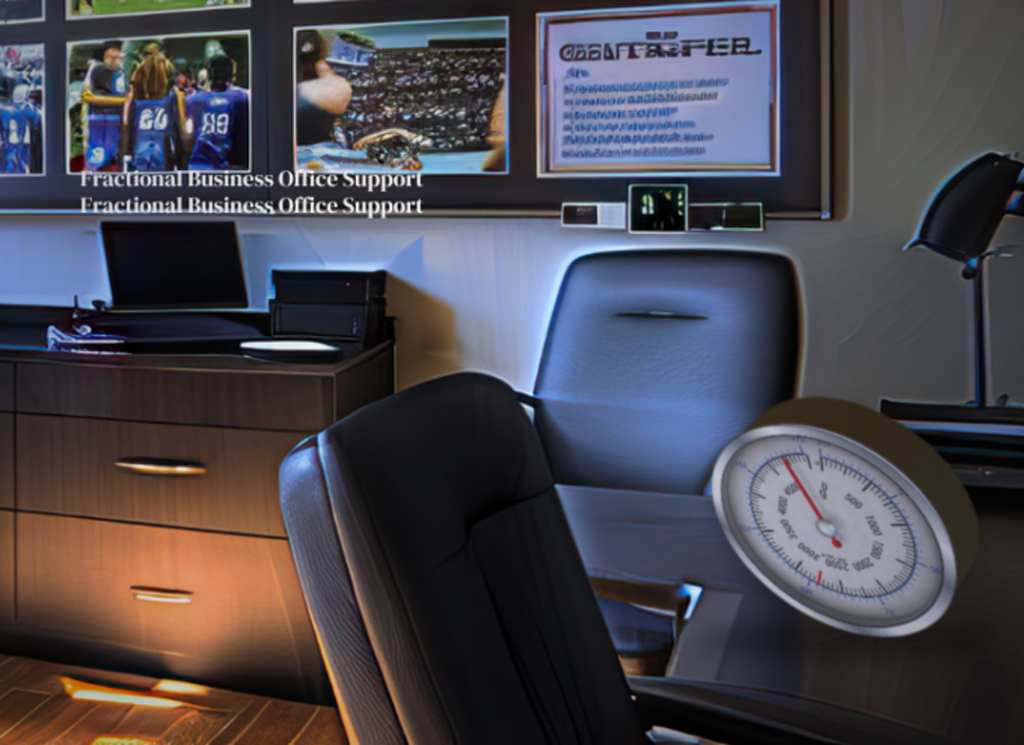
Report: 4750 g
